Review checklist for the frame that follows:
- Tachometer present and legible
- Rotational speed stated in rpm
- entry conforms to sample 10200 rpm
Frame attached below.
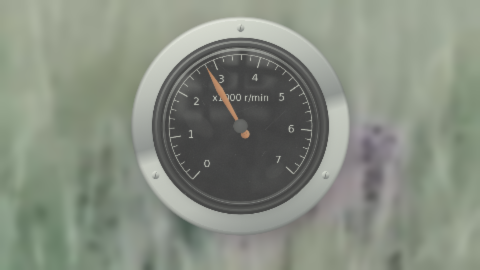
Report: 2800 rpm
